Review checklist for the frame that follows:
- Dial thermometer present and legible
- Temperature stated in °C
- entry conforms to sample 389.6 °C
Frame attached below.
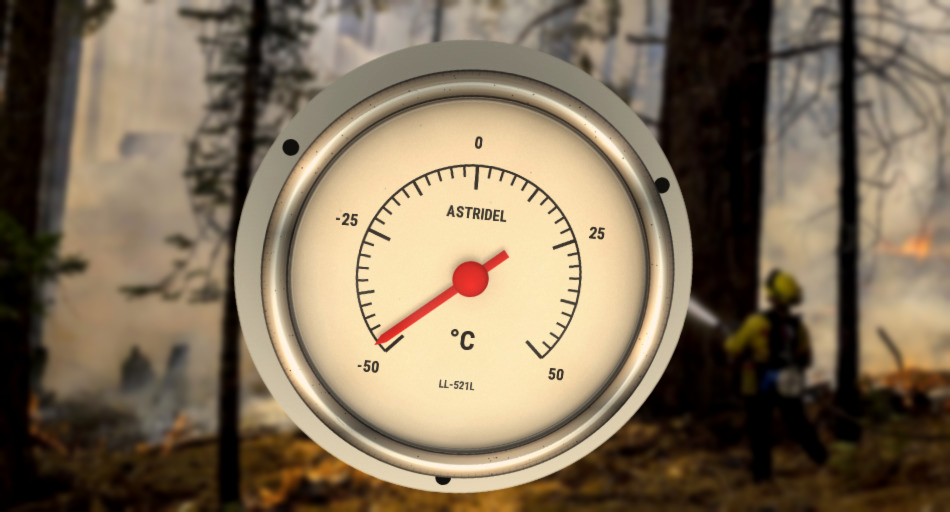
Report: -47.5 °C
